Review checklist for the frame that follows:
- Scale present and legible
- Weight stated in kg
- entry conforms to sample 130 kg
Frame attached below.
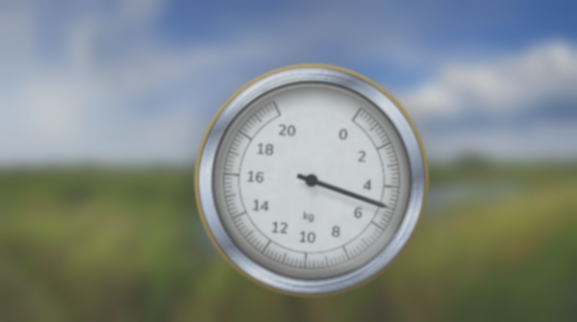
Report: 5 kg
